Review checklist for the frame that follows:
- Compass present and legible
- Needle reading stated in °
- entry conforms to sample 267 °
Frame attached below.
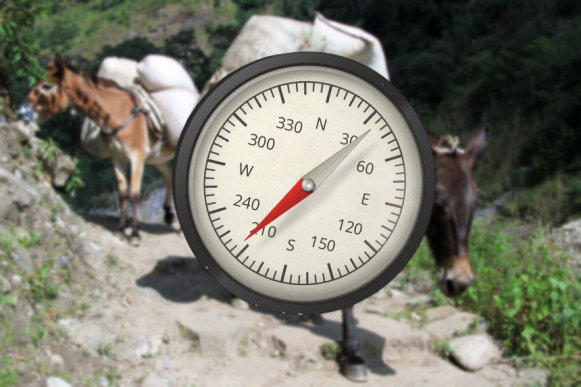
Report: 215 °
